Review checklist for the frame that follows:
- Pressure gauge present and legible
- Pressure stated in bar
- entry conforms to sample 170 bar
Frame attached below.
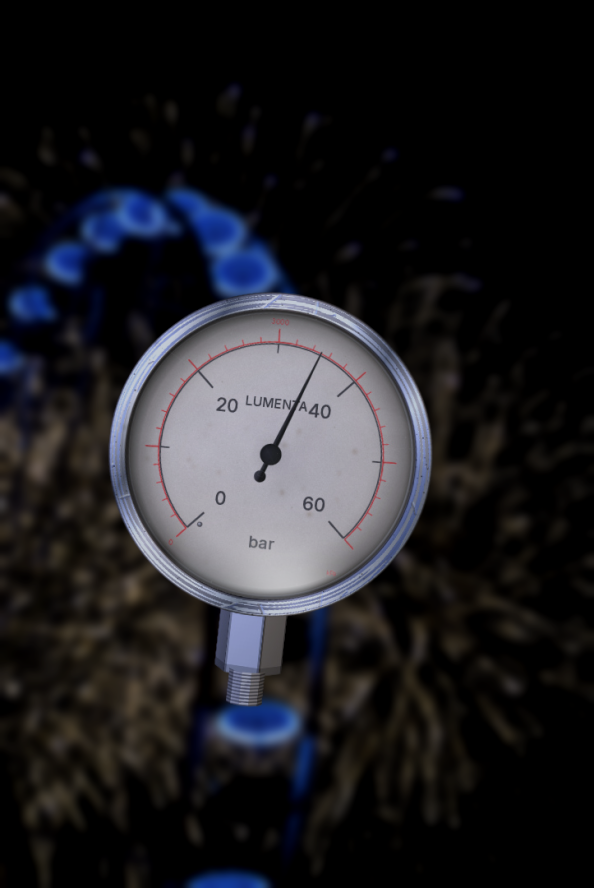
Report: 35 bar
